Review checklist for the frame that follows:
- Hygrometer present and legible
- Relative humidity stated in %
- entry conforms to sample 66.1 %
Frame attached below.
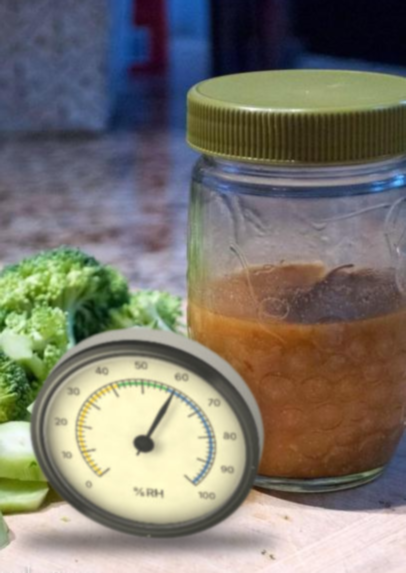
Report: 60 %
